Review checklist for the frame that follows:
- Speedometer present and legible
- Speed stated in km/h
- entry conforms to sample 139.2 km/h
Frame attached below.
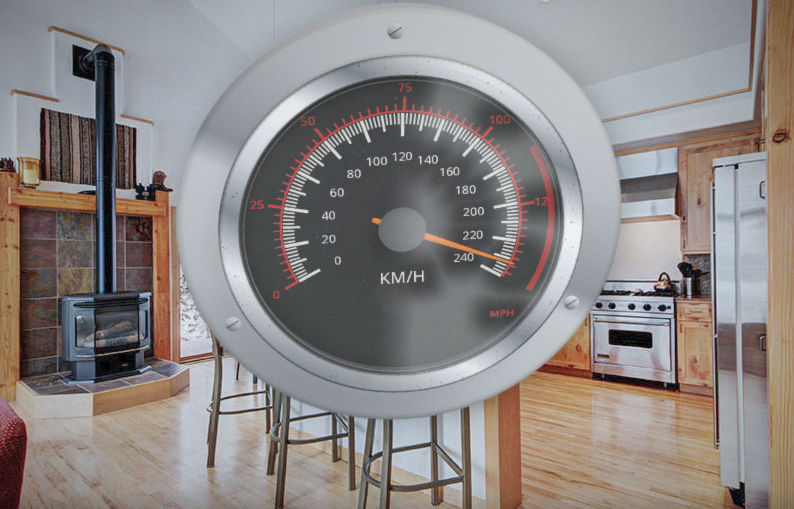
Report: 230 km/h
